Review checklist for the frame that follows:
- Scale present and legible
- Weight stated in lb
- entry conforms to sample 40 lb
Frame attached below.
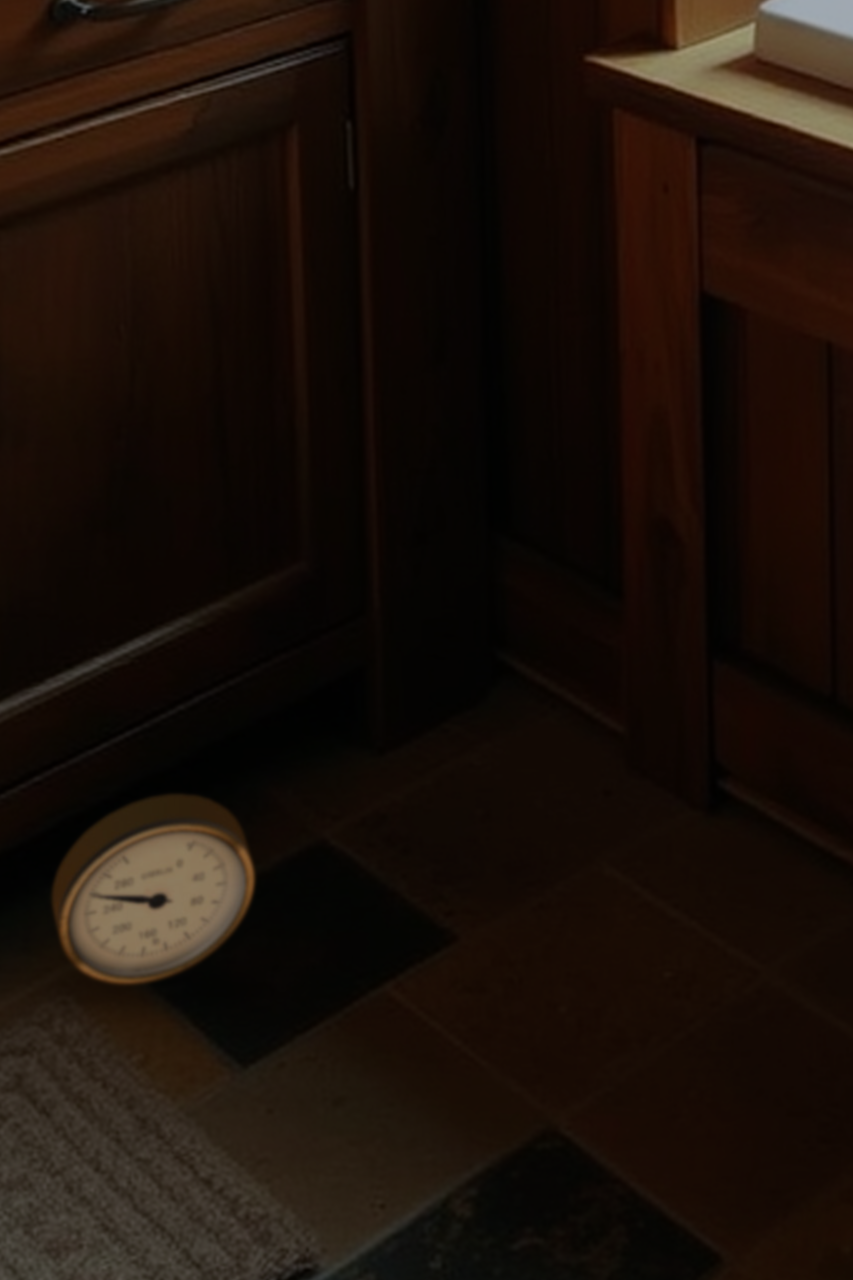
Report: 260 lb
